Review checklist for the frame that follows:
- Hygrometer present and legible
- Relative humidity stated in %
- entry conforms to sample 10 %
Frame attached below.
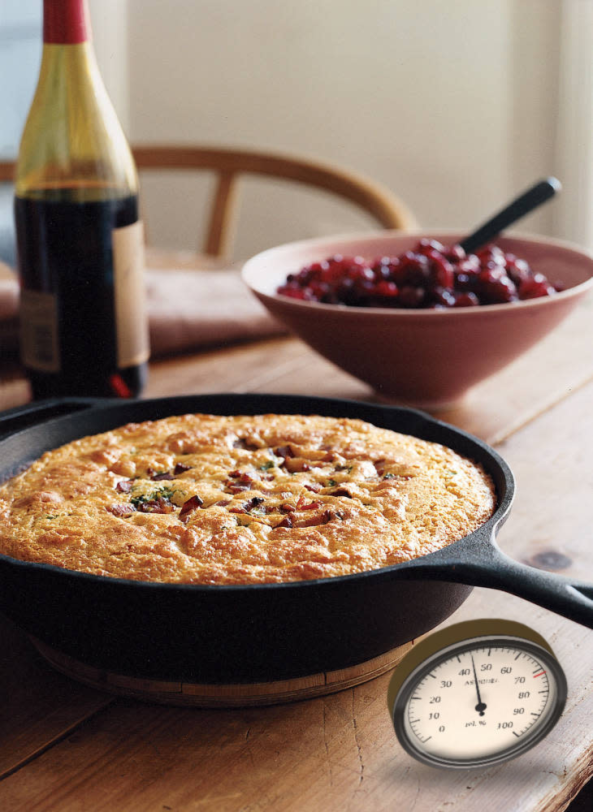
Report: 44 %
